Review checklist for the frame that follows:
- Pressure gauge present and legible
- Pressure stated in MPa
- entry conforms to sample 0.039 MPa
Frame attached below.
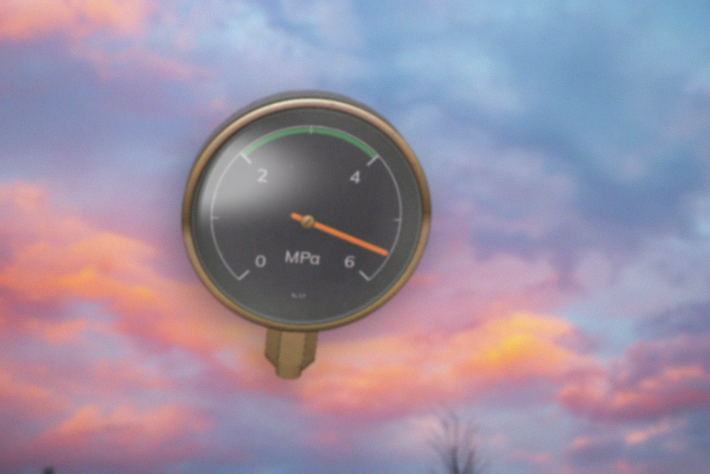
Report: 5.5 MPa
